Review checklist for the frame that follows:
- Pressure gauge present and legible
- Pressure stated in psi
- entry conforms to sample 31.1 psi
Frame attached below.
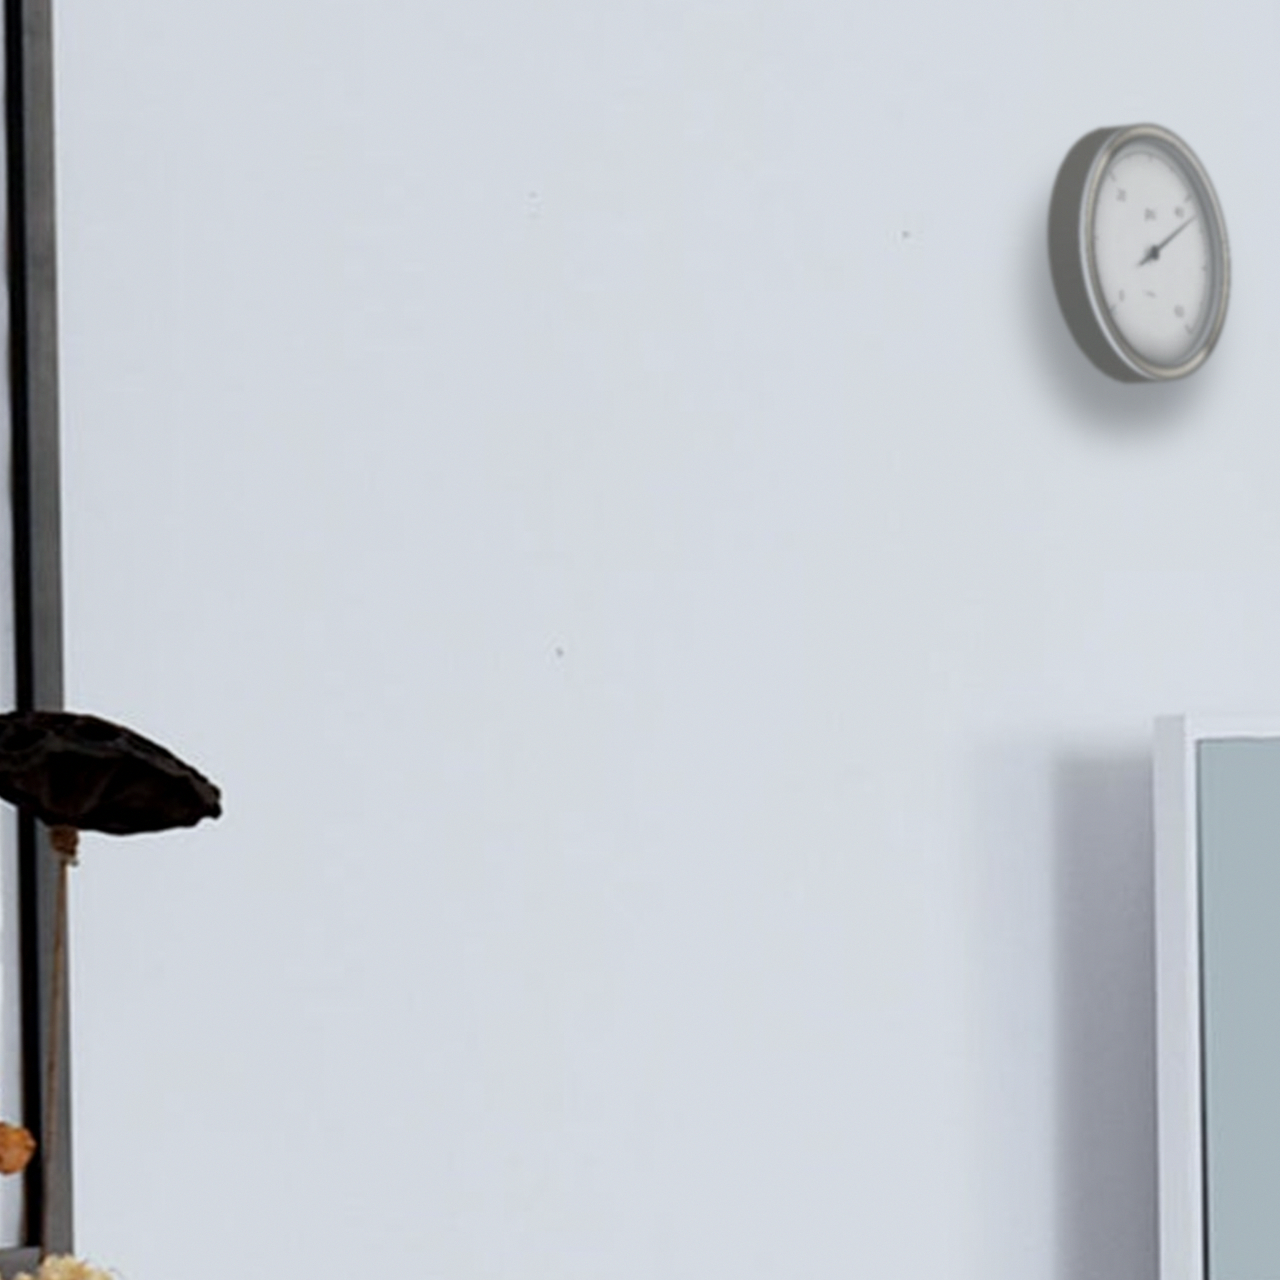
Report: 42.5 psi
